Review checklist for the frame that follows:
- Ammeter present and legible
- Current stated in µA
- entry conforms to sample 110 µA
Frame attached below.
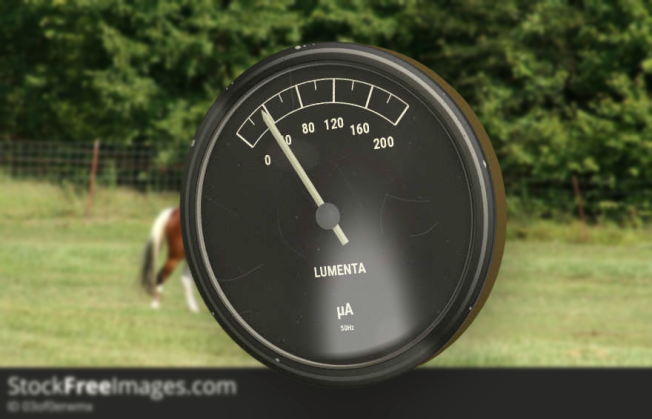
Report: 40 µA
